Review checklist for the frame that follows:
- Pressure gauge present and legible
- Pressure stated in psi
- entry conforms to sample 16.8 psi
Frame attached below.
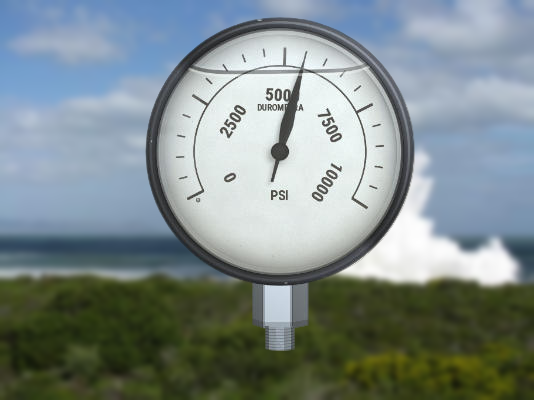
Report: 5500 psi
